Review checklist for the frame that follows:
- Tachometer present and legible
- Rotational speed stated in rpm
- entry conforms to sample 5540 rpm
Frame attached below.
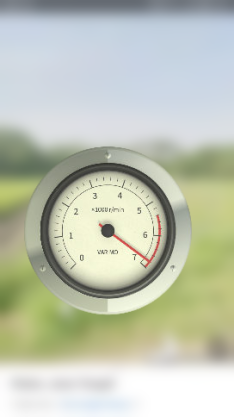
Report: 6800 rpm
